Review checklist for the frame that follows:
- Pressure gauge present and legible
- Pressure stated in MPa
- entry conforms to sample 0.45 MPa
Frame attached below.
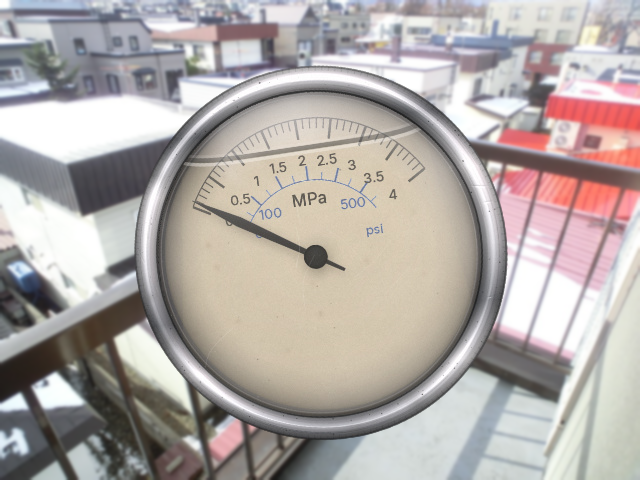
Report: 0.1 MPa
